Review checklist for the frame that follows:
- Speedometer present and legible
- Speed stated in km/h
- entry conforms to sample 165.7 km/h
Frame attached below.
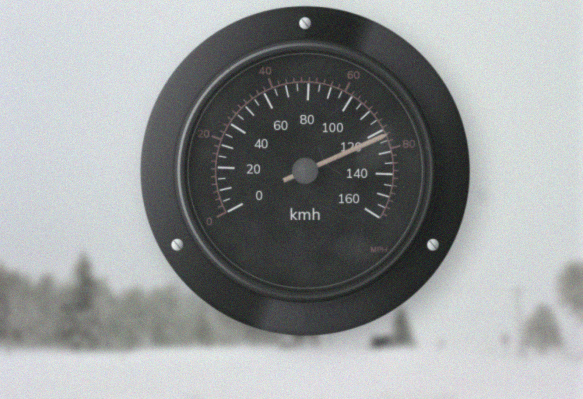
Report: 122.5 km/h
